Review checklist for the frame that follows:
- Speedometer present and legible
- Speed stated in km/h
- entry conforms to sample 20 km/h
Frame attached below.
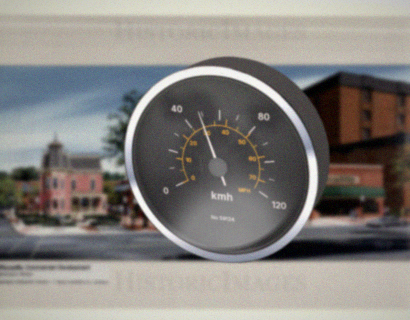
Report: 50 km/h
